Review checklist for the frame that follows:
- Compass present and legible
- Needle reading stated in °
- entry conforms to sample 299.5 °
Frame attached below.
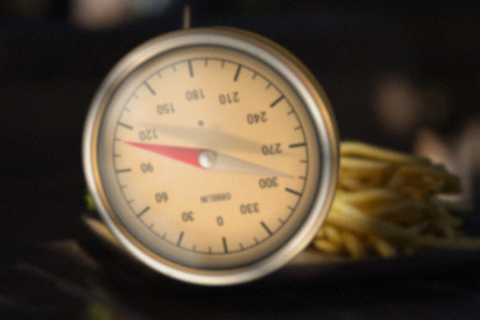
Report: 110 °
